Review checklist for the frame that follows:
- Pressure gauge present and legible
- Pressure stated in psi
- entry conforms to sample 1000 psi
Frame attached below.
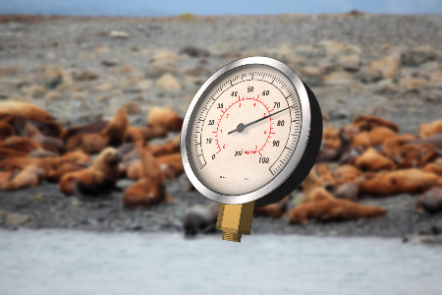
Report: 75 psi
